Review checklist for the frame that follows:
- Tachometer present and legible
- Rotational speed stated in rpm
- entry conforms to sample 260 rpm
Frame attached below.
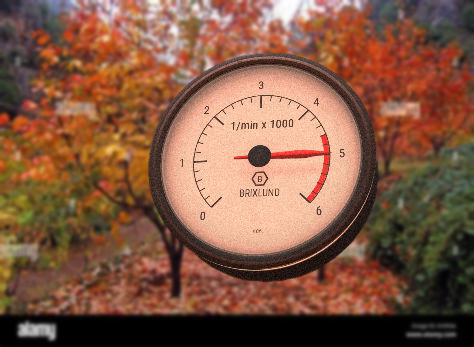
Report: 5000 rpm
